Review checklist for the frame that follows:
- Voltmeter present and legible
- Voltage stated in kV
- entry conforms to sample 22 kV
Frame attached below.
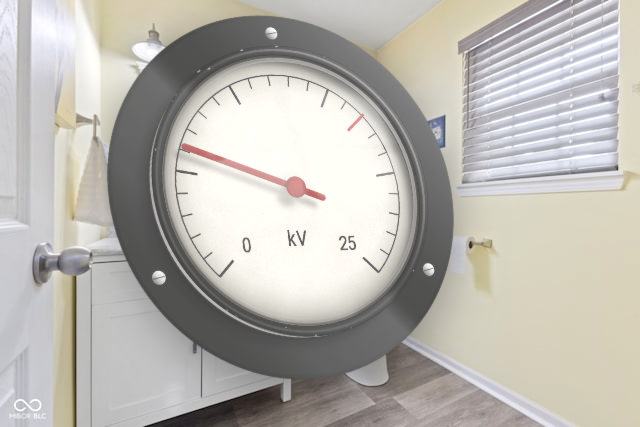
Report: 6 kV
